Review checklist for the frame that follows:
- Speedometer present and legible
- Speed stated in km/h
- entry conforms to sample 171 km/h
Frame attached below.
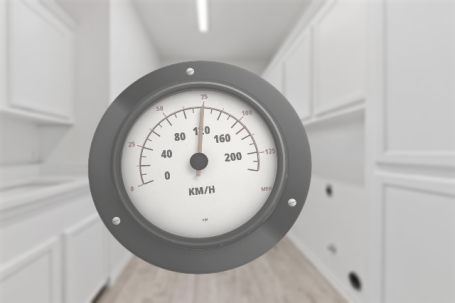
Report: 120 km/h
